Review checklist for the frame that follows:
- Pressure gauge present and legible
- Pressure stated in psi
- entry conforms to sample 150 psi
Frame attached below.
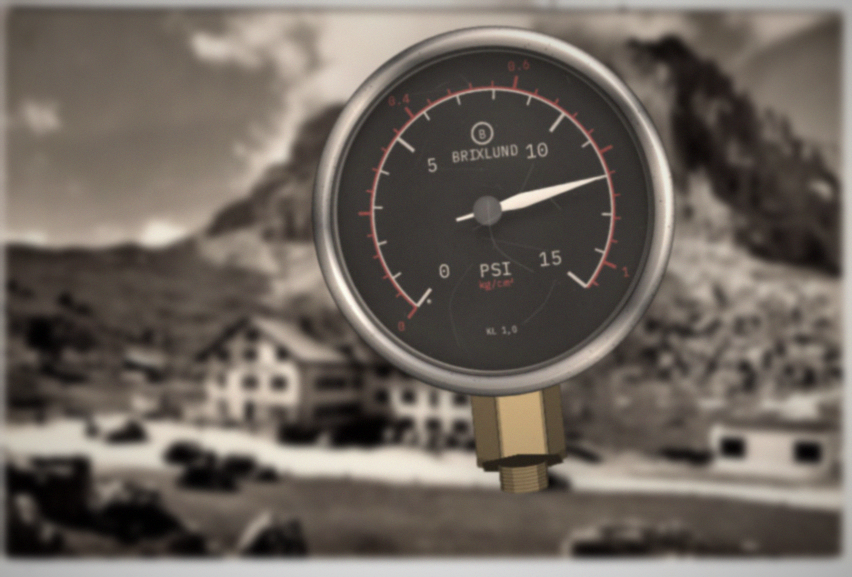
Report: 12 psi
